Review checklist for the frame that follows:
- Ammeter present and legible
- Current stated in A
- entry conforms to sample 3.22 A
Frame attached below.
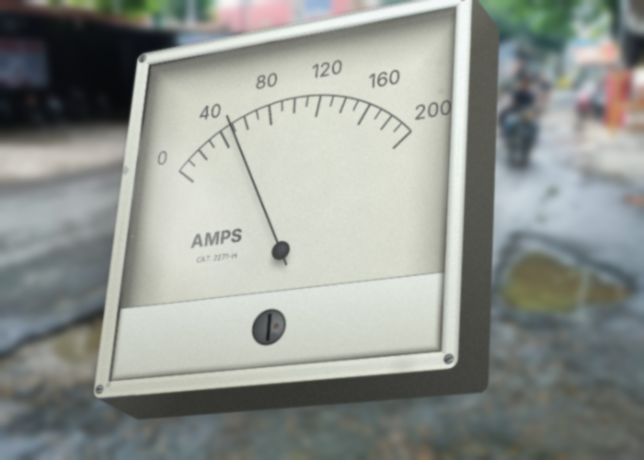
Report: 50 A
